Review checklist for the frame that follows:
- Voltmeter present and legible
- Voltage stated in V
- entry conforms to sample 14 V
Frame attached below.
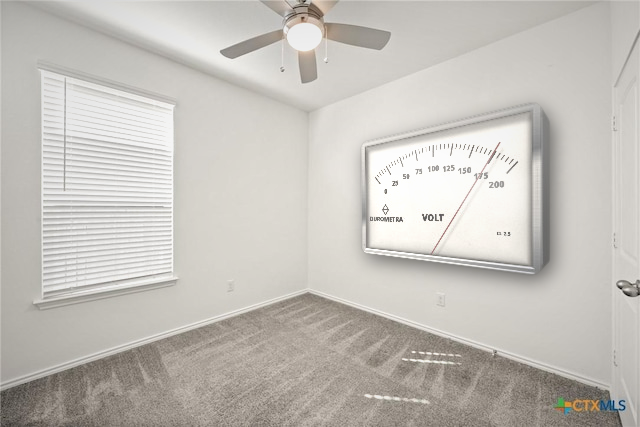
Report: 175 V
